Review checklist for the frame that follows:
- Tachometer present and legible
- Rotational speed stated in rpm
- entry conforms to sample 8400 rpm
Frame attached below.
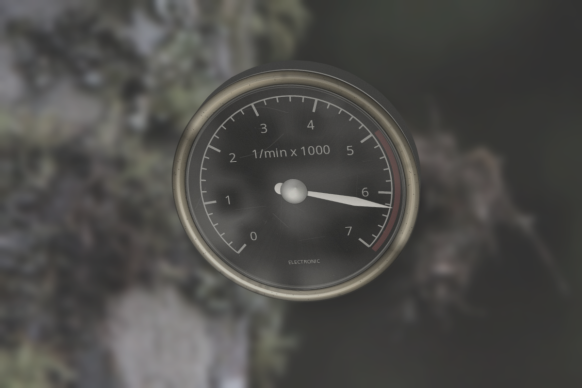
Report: 6200 rpm
